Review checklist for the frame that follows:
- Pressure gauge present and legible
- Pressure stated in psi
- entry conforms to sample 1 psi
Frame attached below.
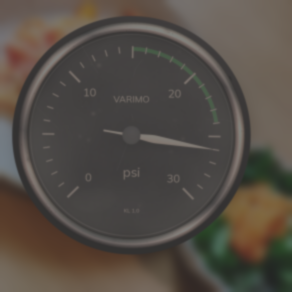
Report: 26 psi
